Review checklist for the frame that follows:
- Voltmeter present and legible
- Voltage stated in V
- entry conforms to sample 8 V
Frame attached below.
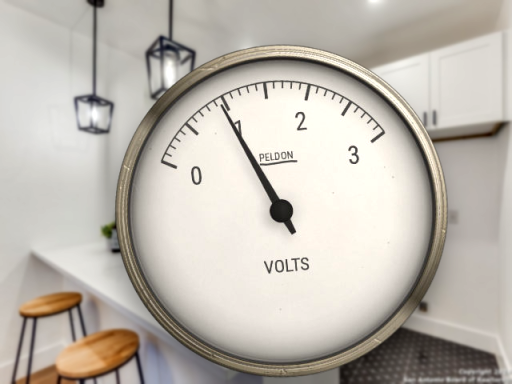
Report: 0.95 V
